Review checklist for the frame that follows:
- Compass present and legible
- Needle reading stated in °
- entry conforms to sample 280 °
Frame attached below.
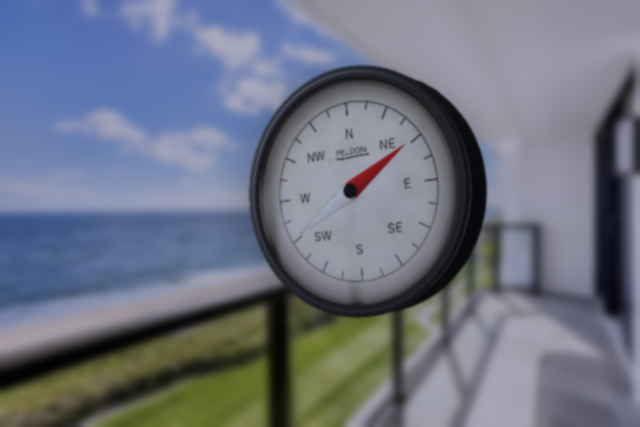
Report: 60 °
